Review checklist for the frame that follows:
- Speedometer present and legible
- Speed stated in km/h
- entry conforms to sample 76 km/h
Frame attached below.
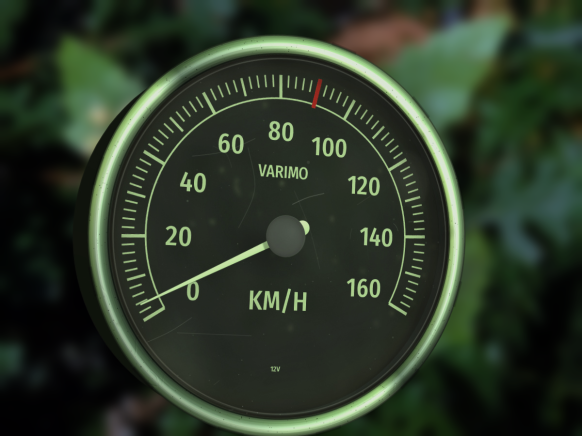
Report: 4 km/h
